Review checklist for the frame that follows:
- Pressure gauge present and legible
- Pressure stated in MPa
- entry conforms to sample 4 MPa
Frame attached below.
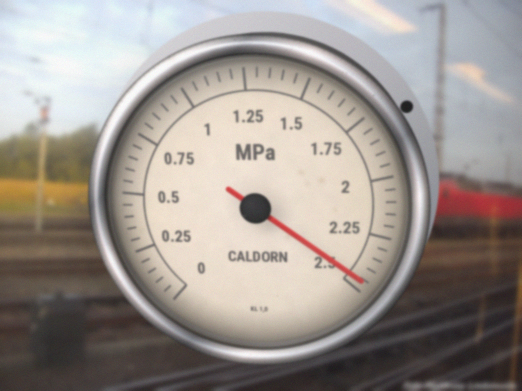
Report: 2.45 MPa
